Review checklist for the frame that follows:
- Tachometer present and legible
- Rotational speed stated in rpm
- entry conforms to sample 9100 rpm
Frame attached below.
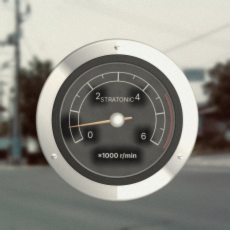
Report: 500 rpm
